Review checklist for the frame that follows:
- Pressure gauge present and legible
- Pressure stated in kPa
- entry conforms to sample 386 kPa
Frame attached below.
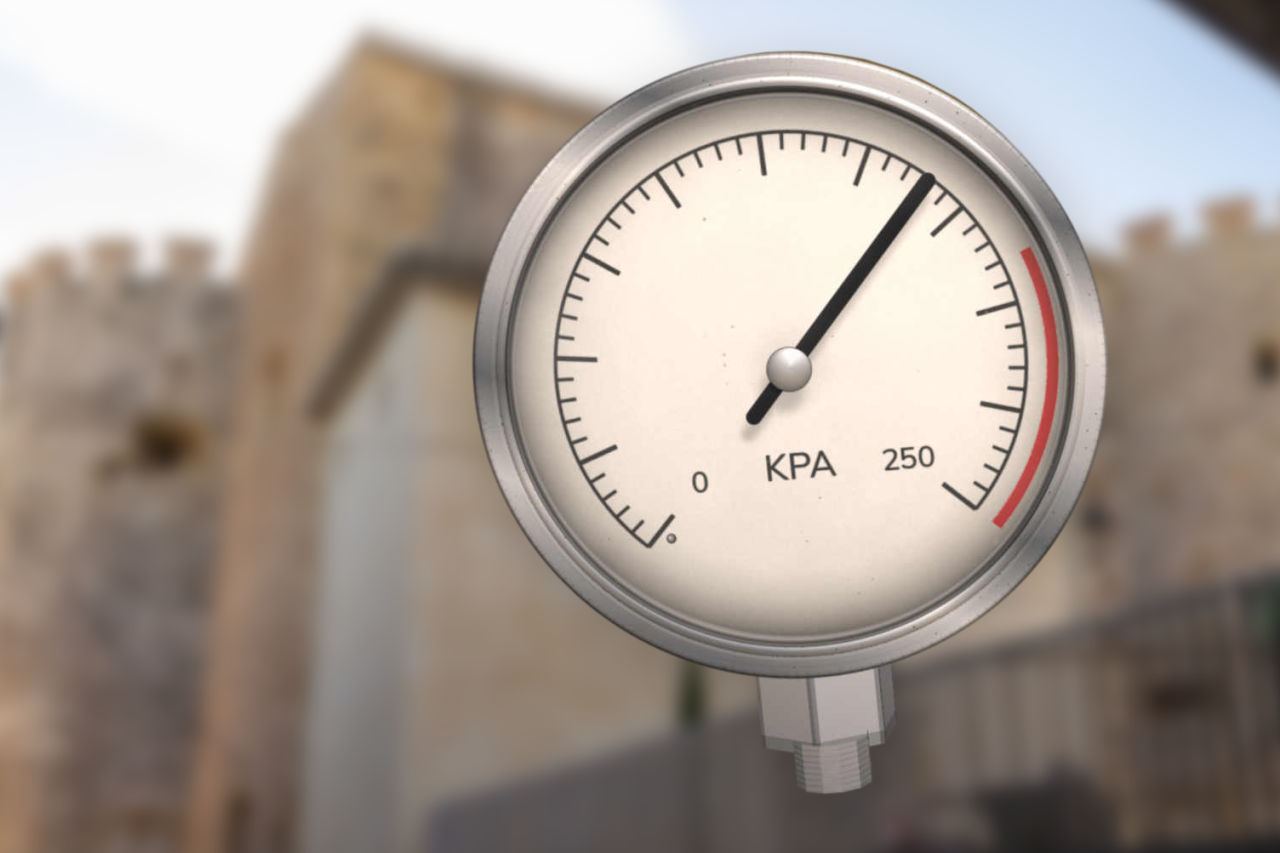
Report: 165 kPa
